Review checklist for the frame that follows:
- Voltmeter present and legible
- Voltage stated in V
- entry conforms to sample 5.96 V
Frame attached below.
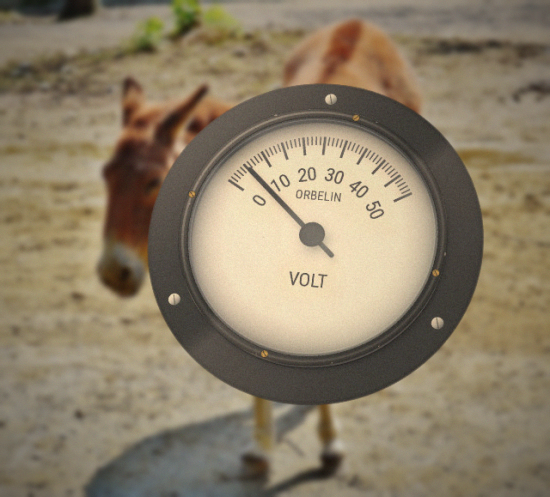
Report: 5 V
